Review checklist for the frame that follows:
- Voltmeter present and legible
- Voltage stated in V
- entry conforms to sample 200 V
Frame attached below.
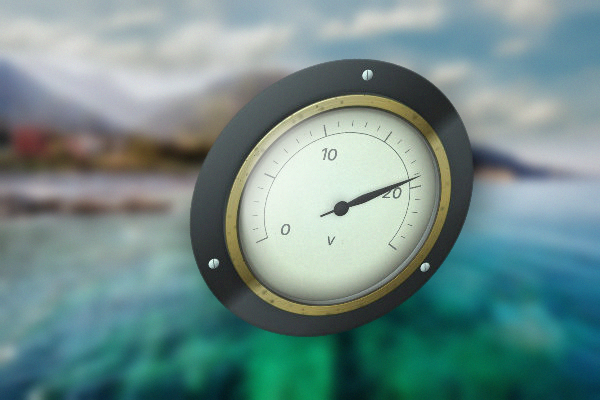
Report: 19 V
